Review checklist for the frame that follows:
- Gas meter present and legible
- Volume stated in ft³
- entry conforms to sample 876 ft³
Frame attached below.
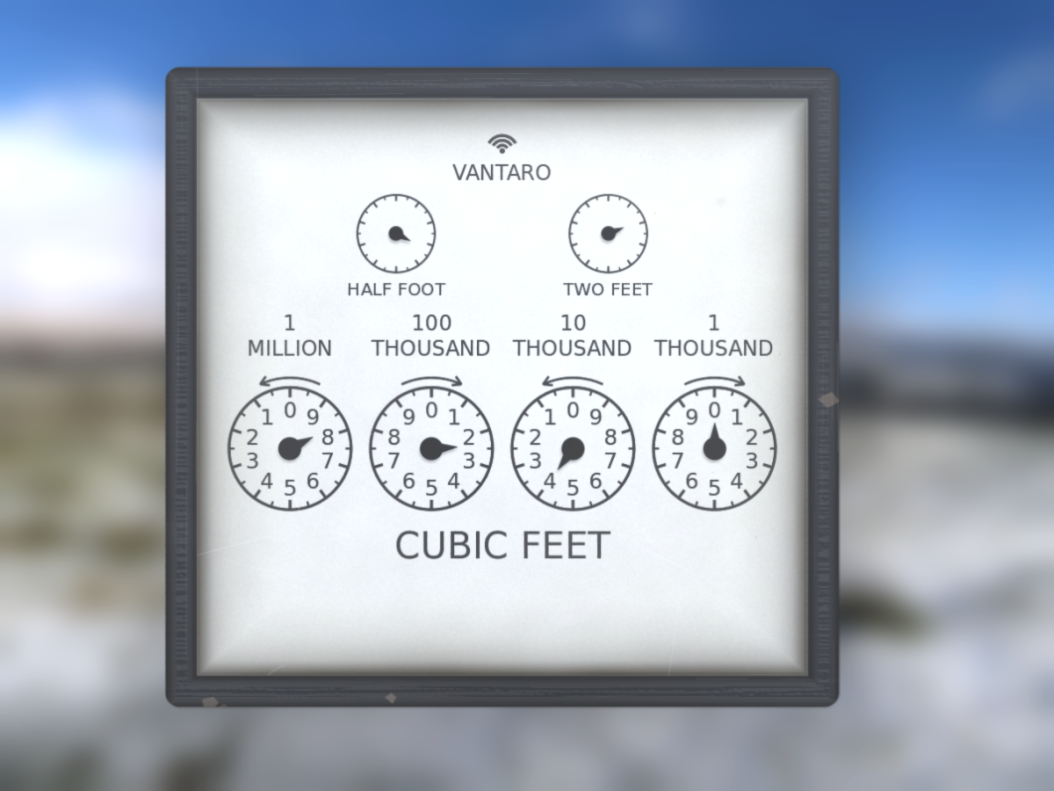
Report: 824000 ft³
